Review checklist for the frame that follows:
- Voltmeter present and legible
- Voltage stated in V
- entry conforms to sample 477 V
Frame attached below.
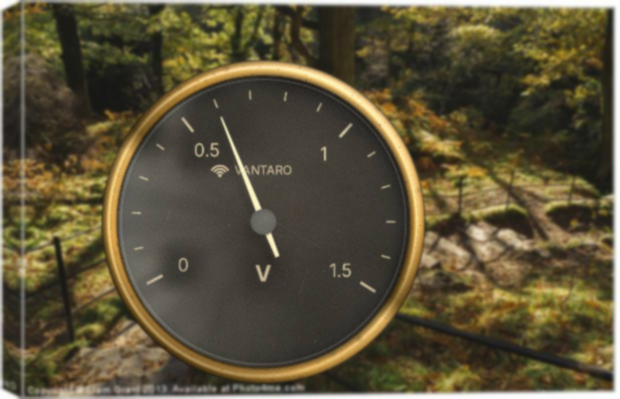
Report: 0.6 V
